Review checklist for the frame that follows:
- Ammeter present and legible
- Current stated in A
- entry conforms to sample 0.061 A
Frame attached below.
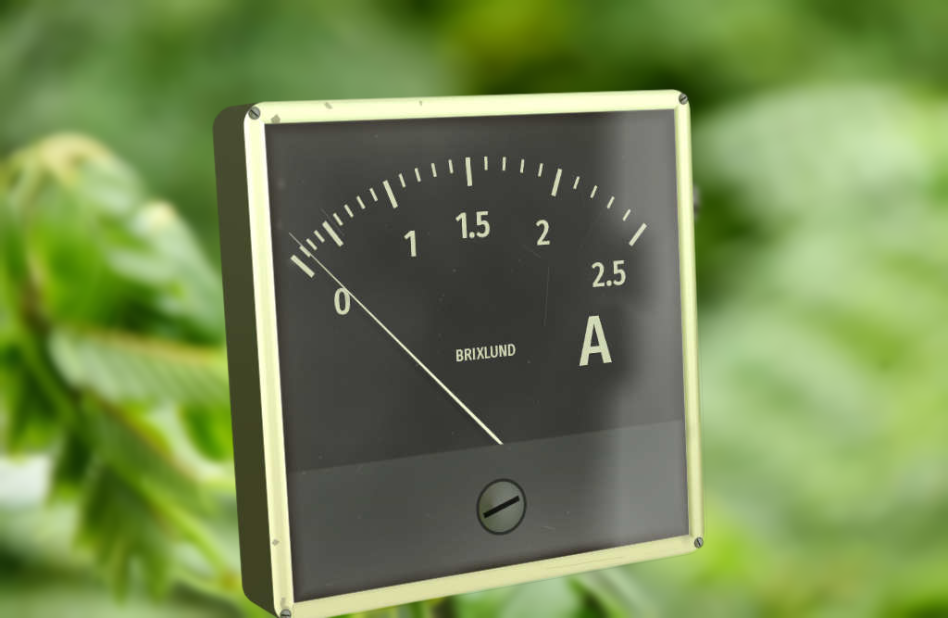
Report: 0.2 A
